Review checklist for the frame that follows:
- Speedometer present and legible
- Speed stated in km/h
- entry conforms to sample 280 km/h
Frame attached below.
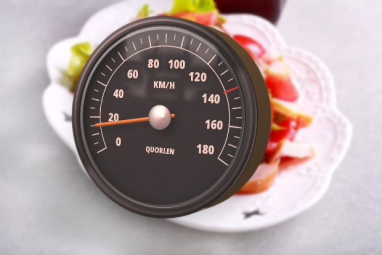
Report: 15 km/h
